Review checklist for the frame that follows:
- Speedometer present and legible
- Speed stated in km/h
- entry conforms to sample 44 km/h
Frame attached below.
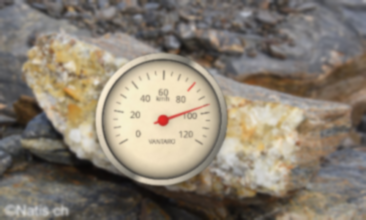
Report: 95 km/h
